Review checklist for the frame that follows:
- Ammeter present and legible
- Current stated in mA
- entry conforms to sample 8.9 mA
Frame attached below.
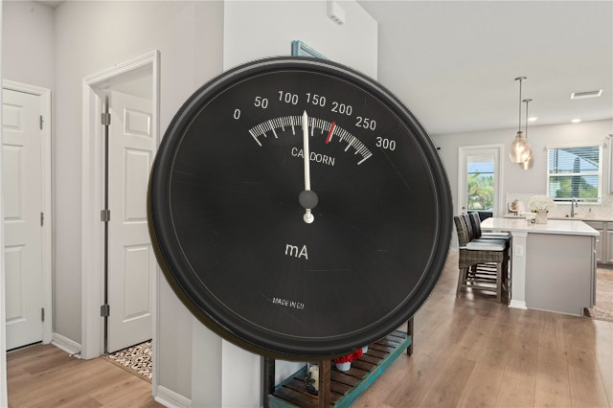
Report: 125 mA
